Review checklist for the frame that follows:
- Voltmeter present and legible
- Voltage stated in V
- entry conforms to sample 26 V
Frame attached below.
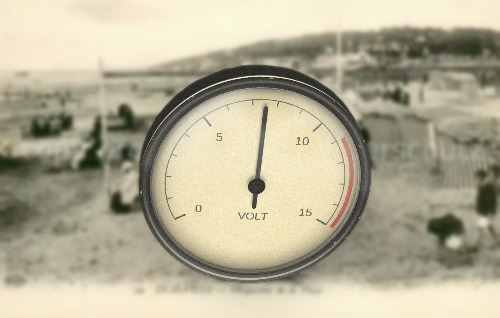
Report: 7.5 V
